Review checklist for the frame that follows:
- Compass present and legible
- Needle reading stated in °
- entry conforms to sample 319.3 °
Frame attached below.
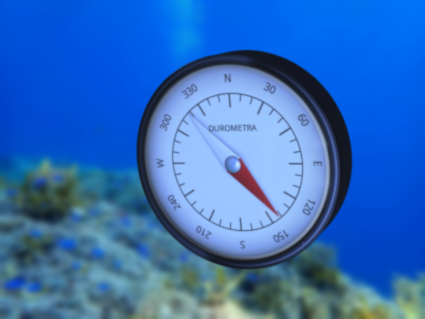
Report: 140 °
